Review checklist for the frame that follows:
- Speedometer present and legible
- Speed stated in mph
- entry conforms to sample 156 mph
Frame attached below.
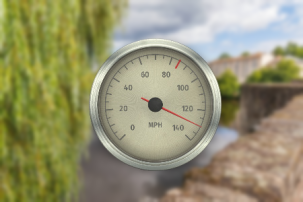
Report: 130 mph
